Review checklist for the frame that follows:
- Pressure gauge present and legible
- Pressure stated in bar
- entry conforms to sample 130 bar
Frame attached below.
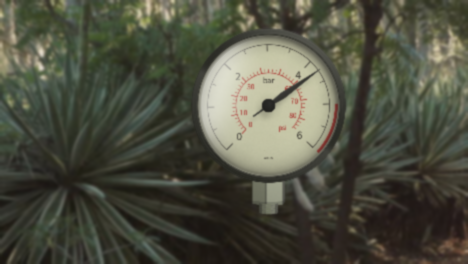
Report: 4.25 bar
